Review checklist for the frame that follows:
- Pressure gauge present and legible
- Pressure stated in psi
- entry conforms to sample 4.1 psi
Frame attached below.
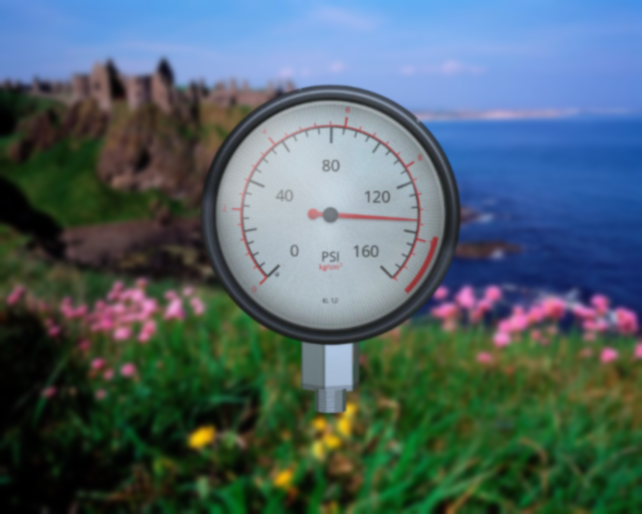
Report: 135 psi
